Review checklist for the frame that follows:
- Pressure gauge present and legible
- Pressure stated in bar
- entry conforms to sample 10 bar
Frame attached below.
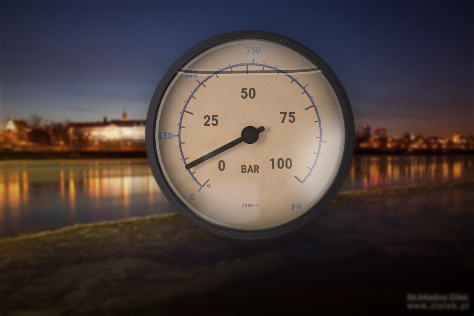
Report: 7.5 bar
